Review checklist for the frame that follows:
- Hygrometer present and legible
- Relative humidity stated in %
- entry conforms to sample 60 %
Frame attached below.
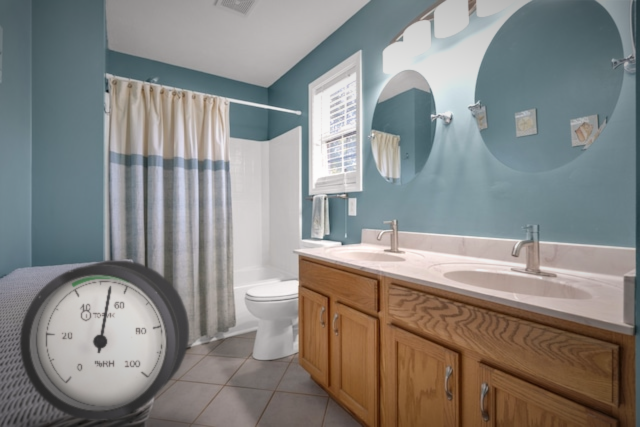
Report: 55 %
